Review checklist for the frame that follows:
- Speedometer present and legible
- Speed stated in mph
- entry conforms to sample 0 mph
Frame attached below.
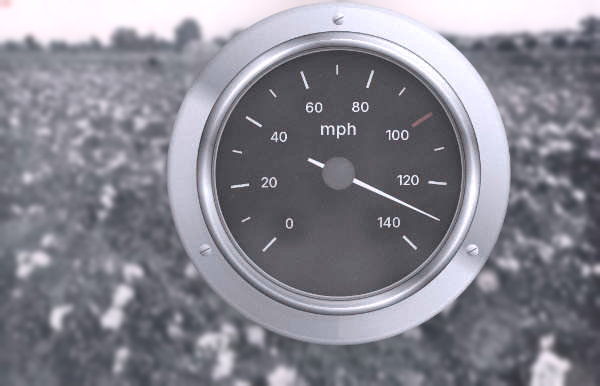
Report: 130 mph
